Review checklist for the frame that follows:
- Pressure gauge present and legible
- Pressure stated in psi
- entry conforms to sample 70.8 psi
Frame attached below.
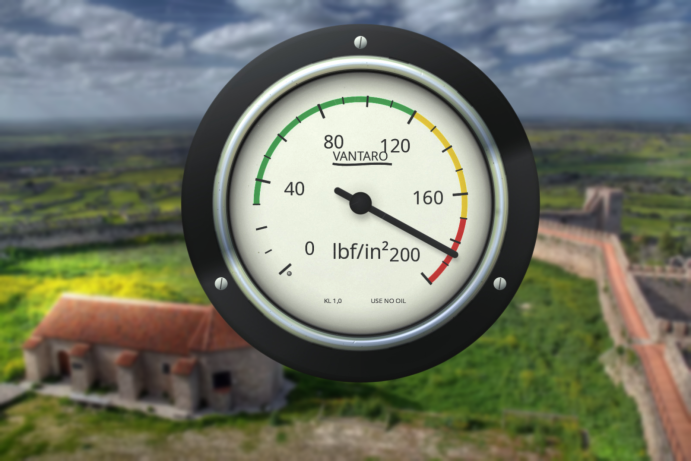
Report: 185 psi
